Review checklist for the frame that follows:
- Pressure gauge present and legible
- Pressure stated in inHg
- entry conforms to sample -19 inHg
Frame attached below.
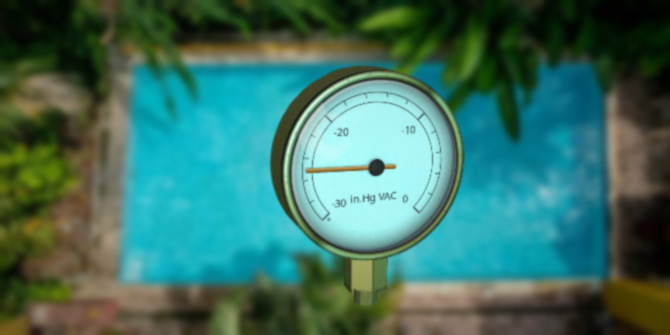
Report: -25 inHg
